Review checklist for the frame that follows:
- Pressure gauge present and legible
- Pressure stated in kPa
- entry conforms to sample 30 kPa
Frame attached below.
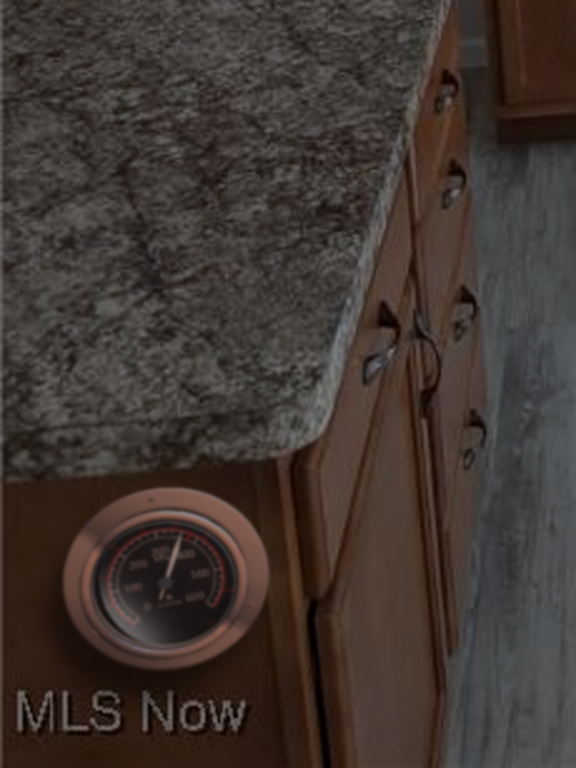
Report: 360 kPa
